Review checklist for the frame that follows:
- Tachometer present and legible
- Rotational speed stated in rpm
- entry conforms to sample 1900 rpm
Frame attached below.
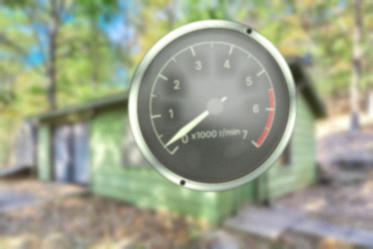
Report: 250 rpm
